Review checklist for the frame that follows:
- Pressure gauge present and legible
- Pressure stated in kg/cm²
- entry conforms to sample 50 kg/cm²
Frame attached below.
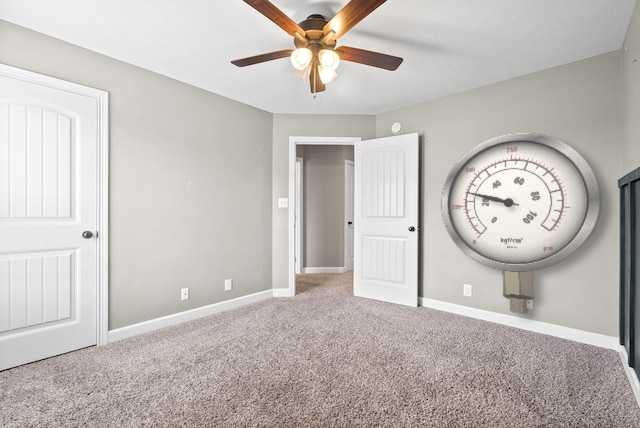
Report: 25 kg/cm²
